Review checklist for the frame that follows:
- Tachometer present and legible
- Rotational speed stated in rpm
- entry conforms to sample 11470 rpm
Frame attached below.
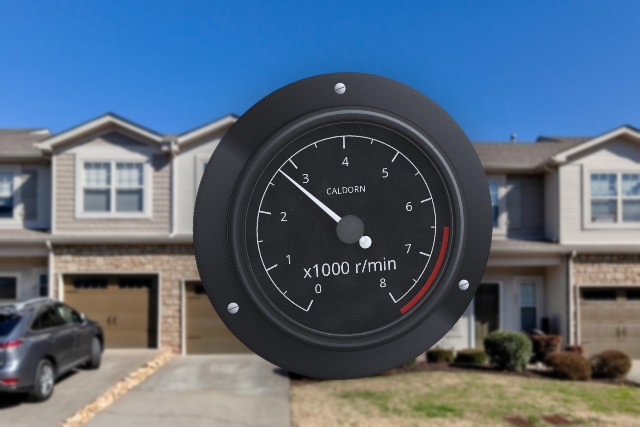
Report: 2750 rpm
